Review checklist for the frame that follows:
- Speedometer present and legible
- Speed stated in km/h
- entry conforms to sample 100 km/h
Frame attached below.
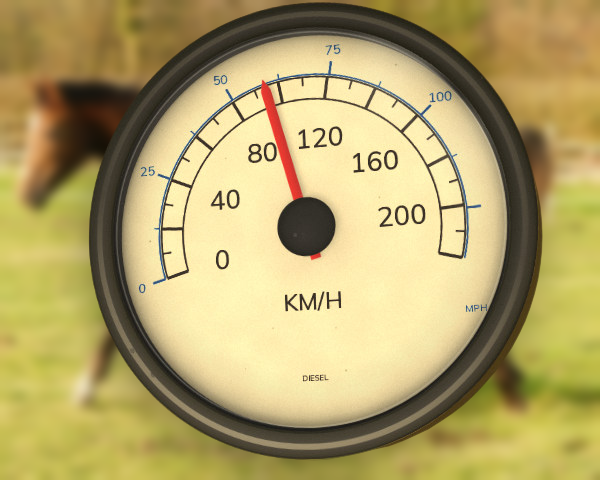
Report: 95 km/h
